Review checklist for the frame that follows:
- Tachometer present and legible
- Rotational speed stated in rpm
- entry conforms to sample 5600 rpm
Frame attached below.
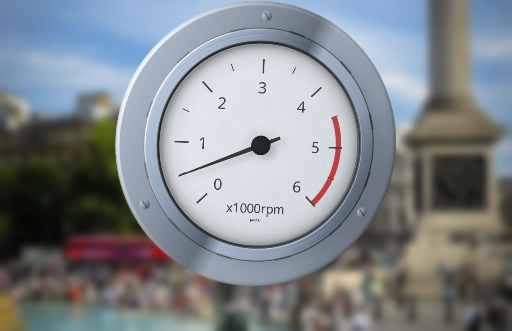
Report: 500 rpm
